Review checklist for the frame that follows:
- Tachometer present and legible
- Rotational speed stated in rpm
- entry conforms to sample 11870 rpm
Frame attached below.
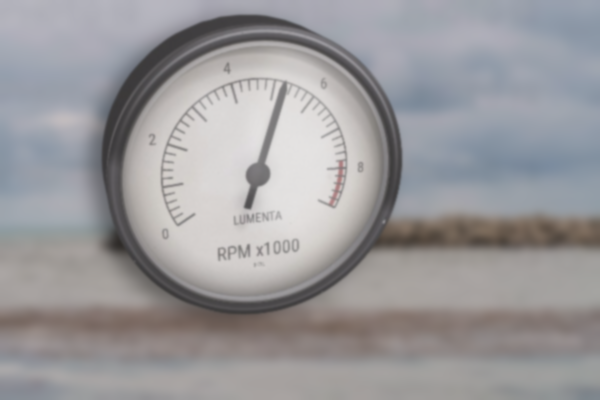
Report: 5200 rpm
